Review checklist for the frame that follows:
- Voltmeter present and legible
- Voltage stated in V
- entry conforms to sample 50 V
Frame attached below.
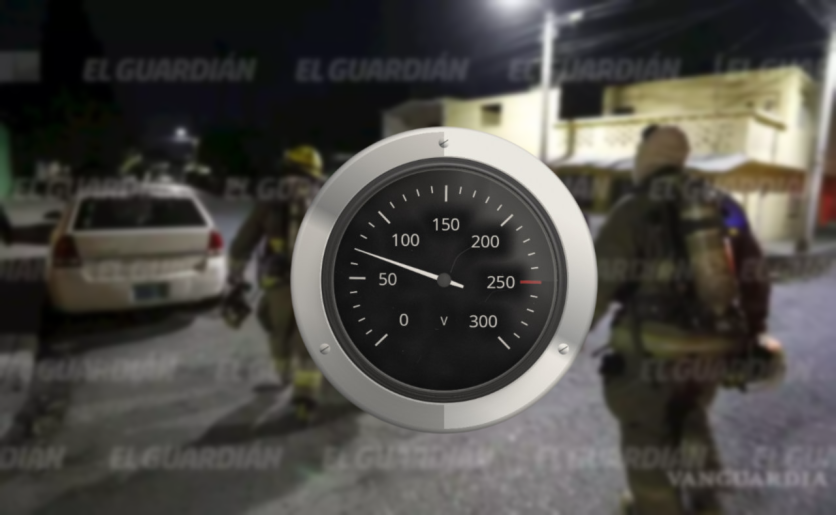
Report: 70 V
